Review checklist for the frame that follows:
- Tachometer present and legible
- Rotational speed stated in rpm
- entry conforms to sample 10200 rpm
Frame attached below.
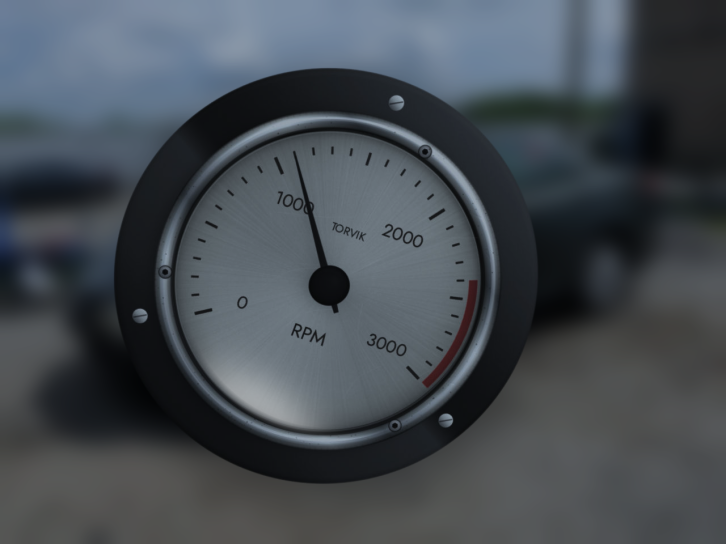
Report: 1100 rpm
